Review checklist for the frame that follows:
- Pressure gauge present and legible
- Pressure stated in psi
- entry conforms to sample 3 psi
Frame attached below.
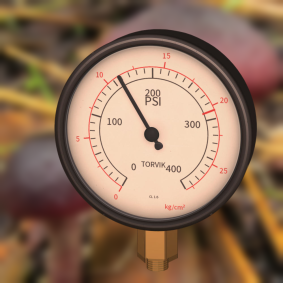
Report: 160 psi
